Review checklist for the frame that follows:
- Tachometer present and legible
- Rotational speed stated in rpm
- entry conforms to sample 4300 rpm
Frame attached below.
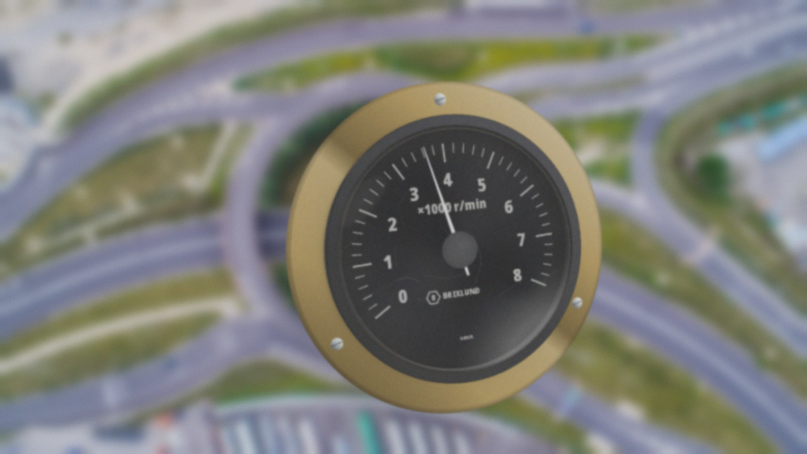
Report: 3600 rpm
